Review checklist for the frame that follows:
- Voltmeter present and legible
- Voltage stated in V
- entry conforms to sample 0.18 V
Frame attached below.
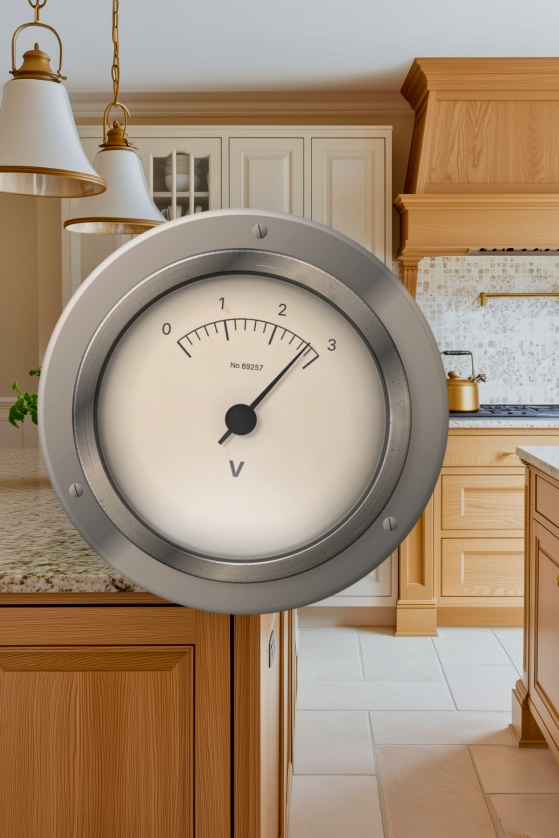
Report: 2.7 V
